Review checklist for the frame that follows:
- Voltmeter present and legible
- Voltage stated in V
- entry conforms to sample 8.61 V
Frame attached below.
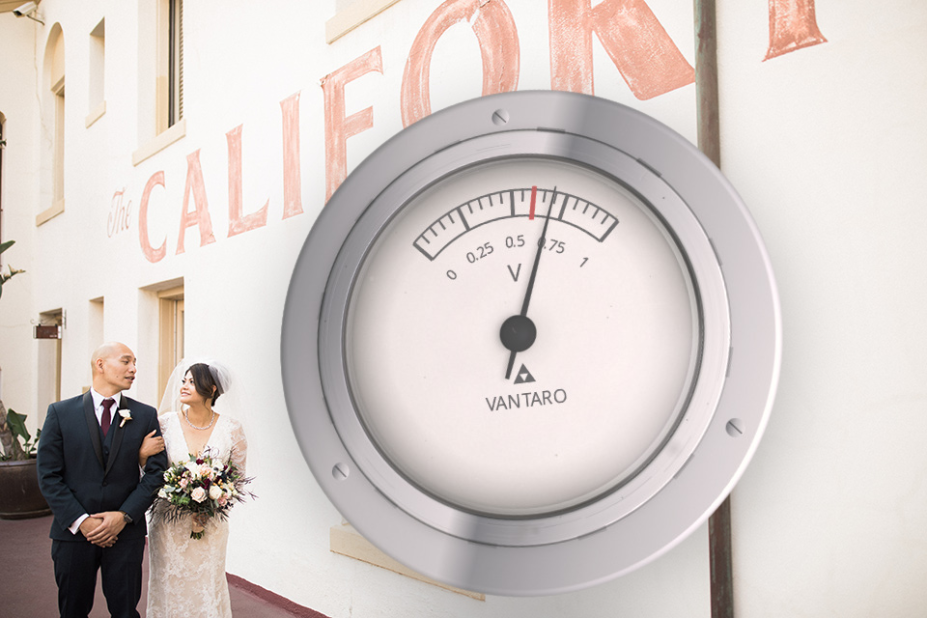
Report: 0.7 V
